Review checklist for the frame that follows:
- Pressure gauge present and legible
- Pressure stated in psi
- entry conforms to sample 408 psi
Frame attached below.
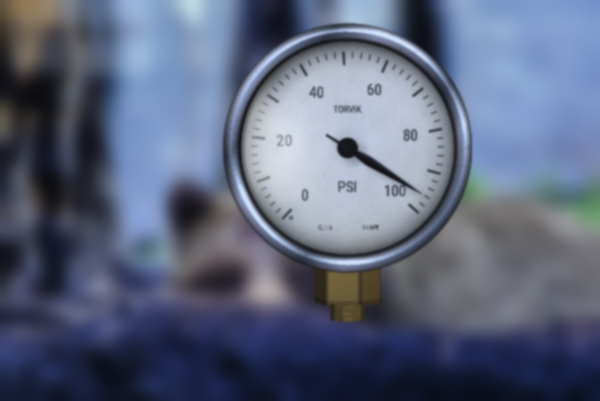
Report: 96 psi
